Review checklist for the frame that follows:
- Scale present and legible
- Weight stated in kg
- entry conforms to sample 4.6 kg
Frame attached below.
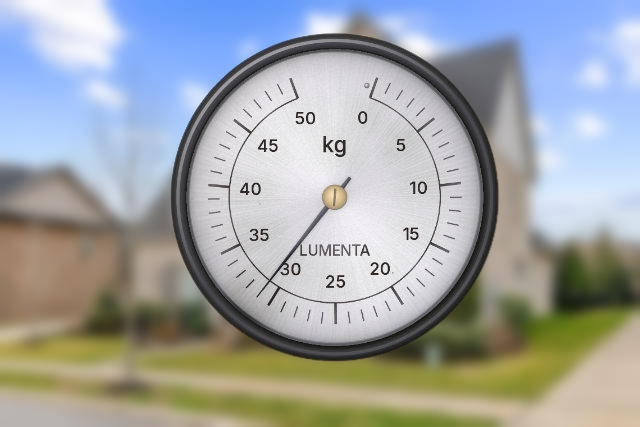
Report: 31 kg
